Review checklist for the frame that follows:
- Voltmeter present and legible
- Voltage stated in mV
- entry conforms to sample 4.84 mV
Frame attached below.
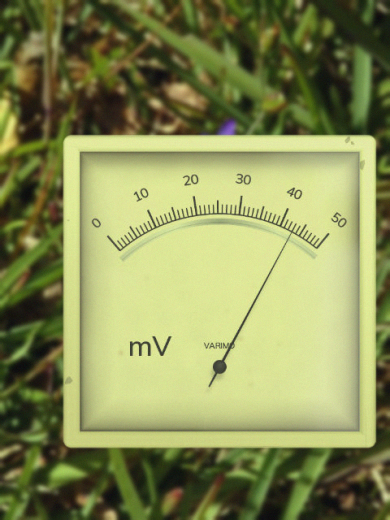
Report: 43 mV
